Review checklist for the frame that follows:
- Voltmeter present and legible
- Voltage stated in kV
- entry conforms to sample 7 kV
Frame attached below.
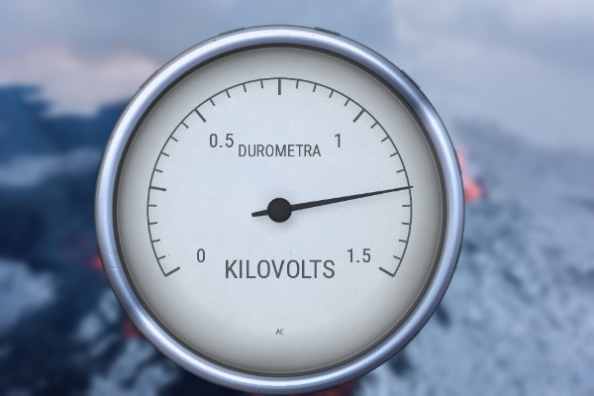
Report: 1.25 kV
